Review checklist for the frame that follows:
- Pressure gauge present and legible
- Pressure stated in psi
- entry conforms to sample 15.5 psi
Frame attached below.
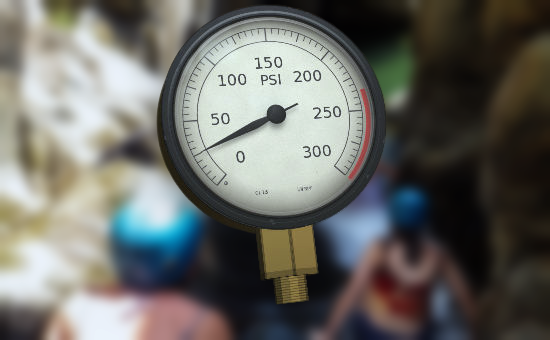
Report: 25 psi
